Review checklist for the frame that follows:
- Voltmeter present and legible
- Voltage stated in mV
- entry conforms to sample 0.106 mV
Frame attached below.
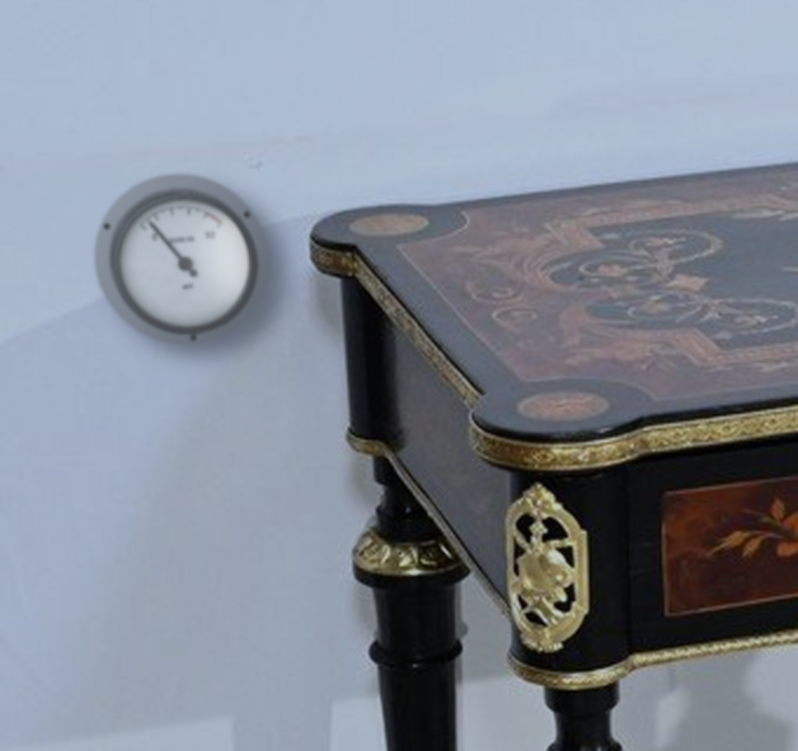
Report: 5 mV
